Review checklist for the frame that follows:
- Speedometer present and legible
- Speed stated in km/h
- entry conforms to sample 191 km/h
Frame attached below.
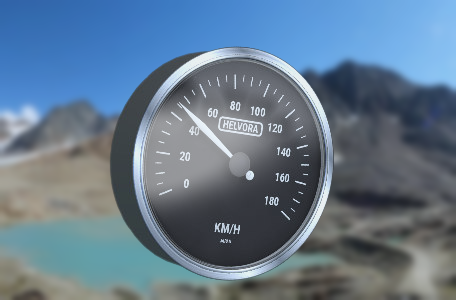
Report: 45 km/h
